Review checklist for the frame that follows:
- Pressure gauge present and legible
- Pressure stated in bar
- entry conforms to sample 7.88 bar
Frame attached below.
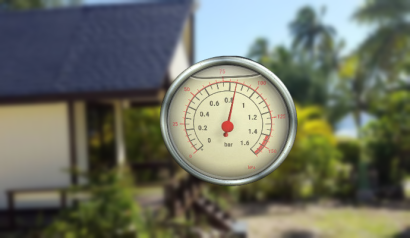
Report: 0.85 bar
